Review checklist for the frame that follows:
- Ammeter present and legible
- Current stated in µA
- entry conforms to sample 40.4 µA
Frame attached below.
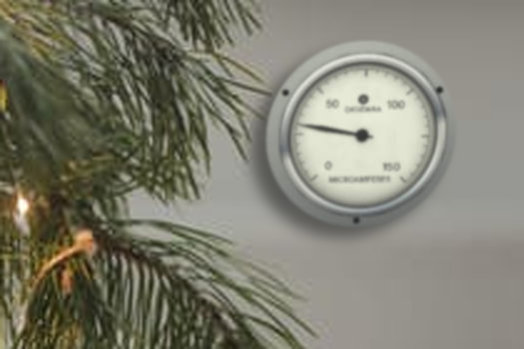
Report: 30 µA
